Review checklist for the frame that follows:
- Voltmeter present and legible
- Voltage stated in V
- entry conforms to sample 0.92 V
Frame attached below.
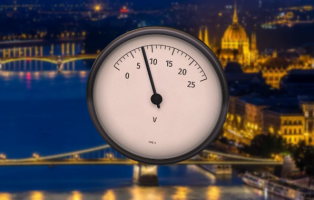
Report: 8 V
